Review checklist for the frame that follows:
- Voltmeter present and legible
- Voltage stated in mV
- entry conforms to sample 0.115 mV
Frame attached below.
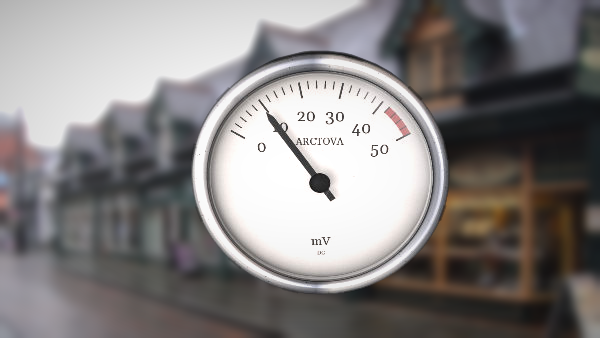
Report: 10 mV
